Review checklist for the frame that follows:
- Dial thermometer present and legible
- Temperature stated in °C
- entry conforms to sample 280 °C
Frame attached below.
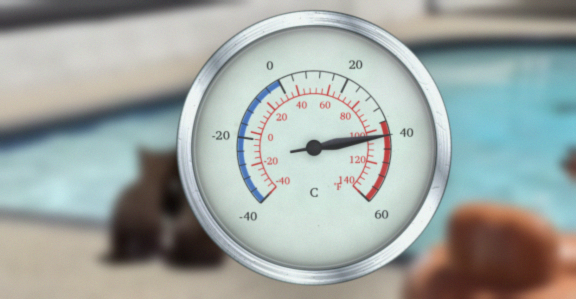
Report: 40 °C
